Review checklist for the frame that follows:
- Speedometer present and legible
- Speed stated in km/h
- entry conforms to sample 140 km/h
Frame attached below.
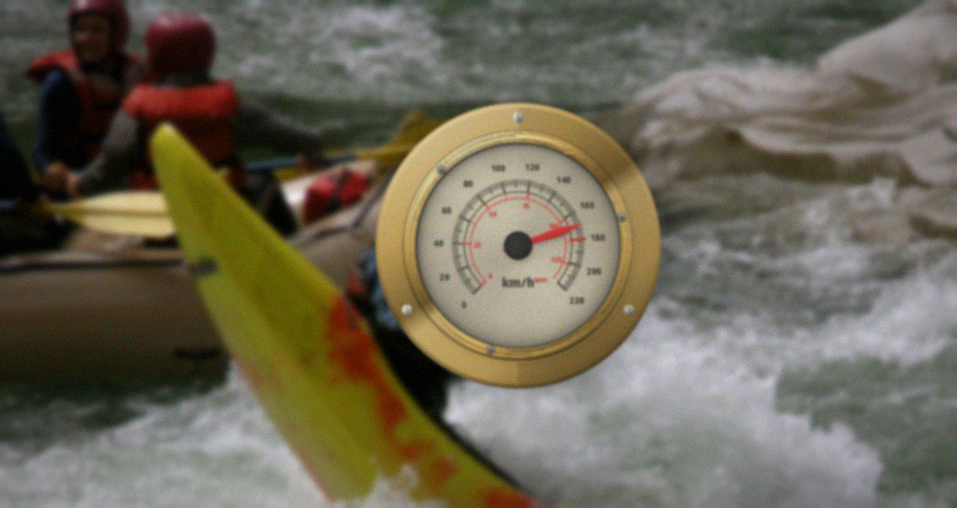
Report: 170 km/h
